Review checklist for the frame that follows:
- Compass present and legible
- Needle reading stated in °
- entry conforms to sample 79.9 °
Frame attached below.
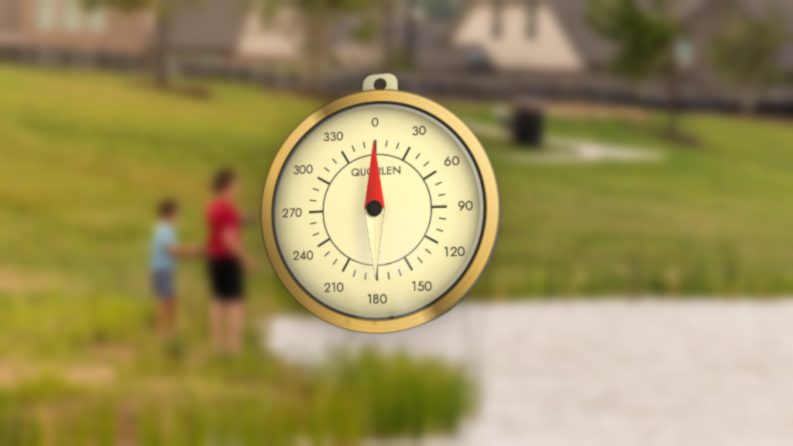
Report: 0 °
